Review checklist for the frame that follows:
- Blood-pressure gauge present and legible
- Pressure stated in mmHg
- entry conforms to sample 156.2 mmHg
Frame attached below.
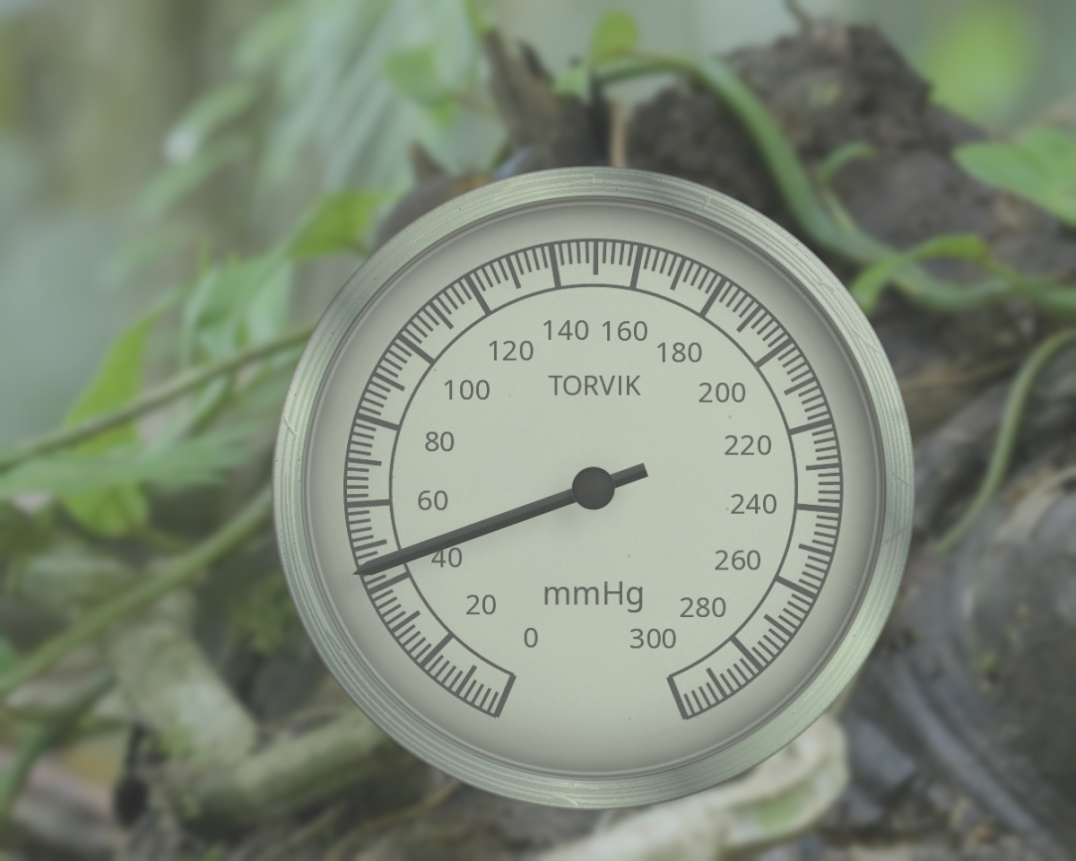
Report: 45 mmHg
